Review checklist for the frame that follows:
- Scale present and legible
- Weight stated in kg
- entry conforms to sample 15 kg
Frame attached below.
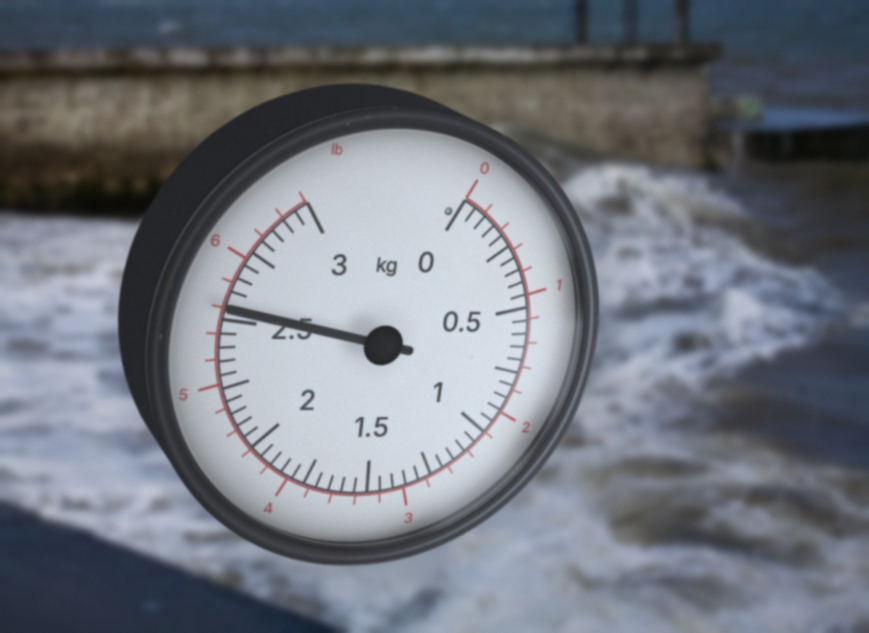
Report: 2.55 kg
